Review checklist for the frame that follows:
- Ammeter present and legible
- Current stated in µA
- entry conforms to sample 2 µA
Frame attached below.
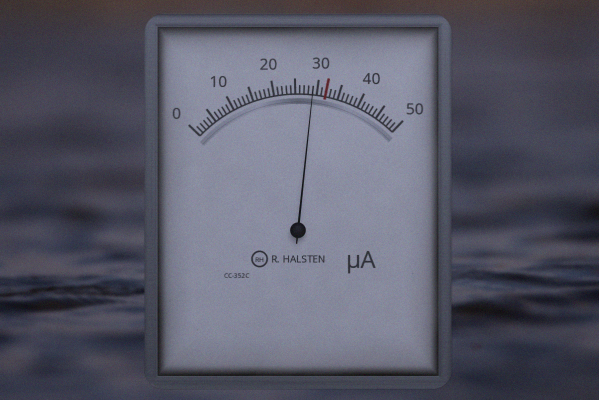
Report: 29 µA
